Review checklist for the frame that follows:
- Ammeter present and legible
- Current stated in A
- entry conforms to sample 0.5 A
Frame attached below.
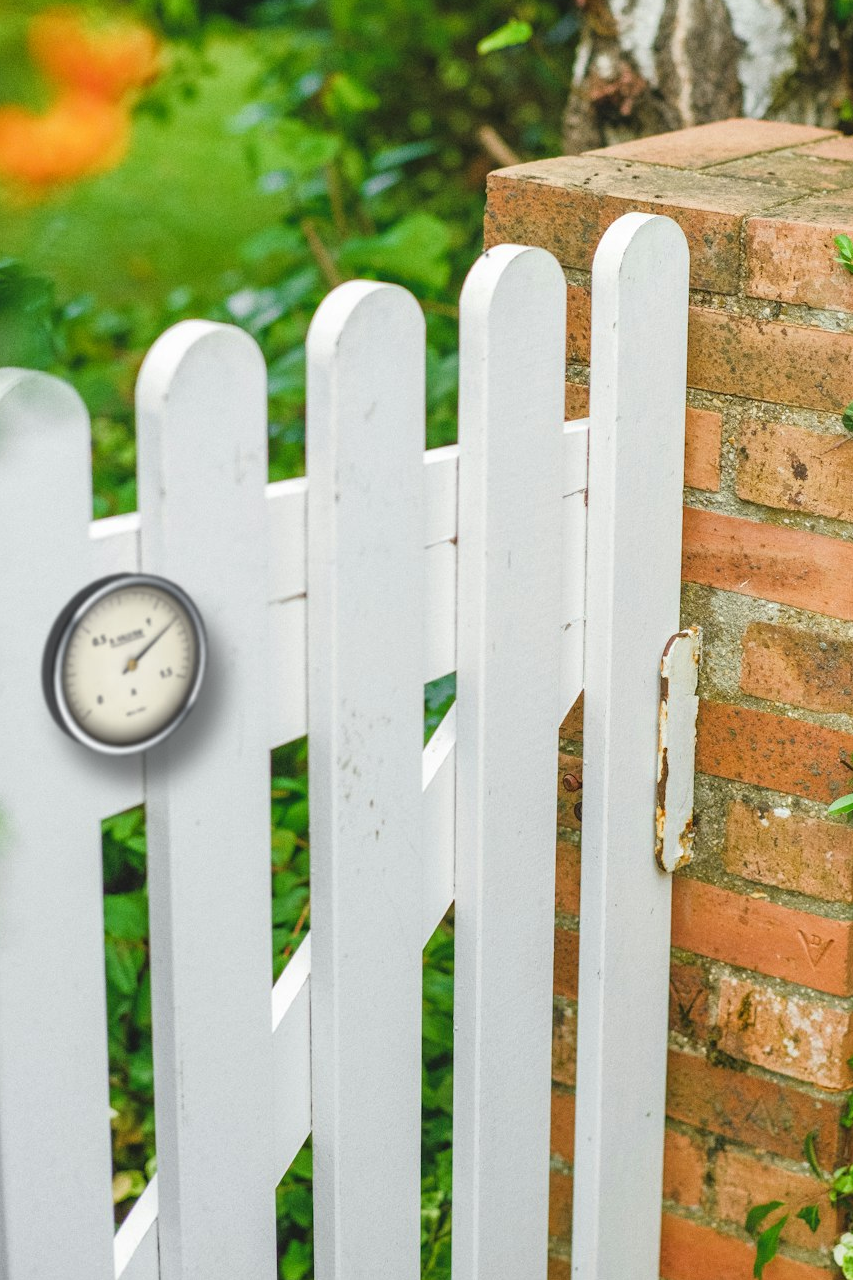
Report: 1.15 A
